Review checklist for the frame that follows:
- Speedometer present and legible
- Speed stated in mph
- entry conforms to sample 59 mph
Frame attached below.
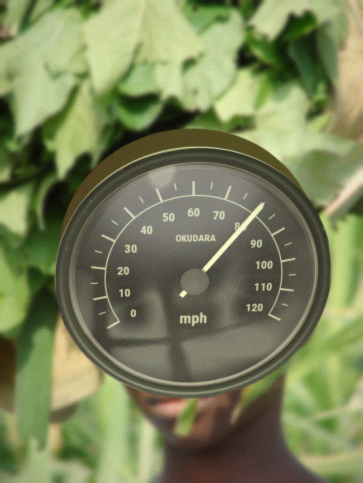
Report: 80 mph
